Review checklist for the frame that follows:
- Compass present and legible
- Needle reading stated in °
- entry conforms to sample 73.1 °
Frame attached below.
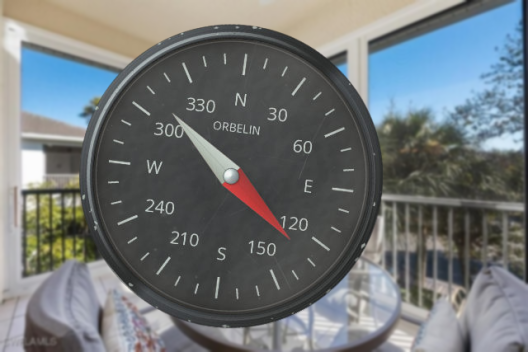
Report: 130 °
